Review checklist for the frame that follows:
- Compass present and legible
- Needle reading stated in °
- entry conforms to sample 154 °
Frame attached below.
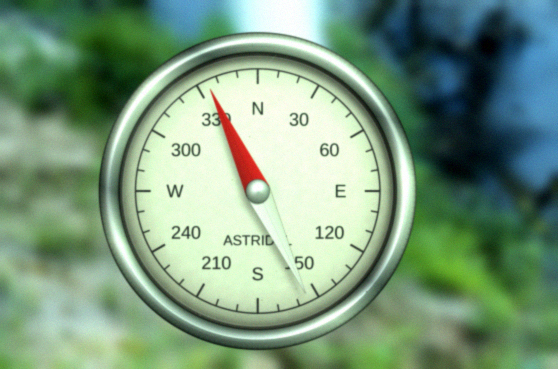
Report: 335 °
